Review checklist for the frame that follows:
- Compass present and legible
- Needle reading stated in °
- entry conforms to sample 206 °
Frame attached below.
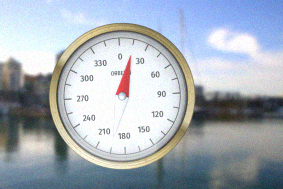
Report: 15 °
